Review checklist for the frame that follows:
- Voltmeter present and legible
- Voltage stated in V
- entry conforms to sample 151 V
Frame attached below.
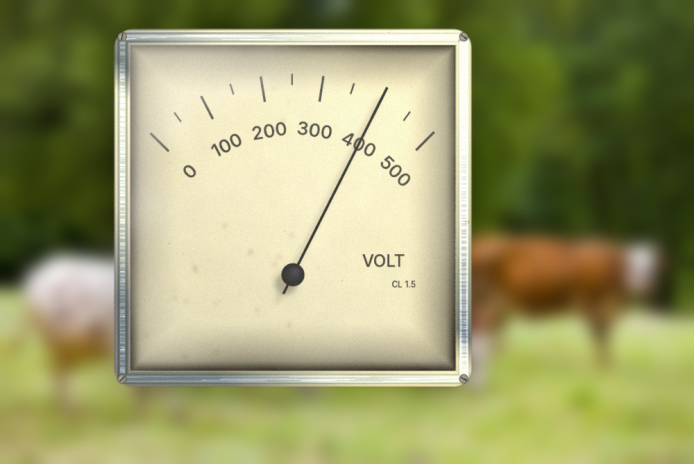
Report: 400 V
